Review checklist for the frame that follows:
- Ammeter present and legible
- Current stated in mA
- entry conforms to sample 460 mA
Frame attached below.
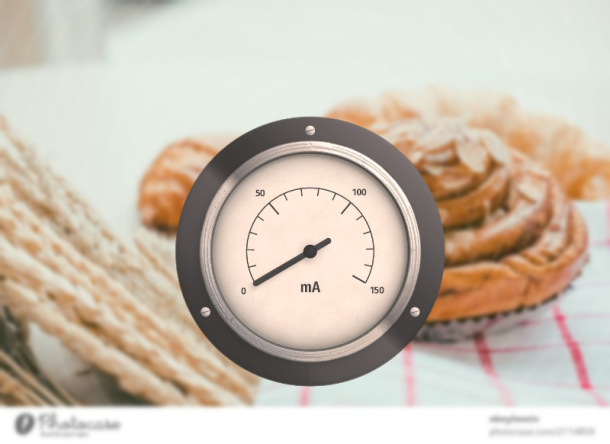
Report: 0 mA
